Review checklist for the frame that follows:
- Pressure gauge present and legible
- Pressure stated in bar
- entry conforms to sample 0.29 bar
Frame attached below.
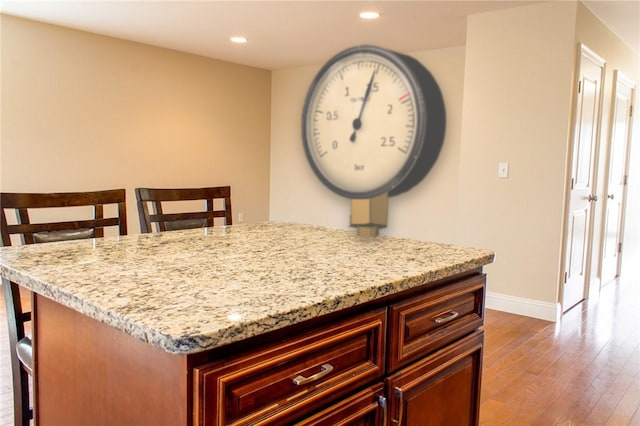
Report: 1.5 bar
